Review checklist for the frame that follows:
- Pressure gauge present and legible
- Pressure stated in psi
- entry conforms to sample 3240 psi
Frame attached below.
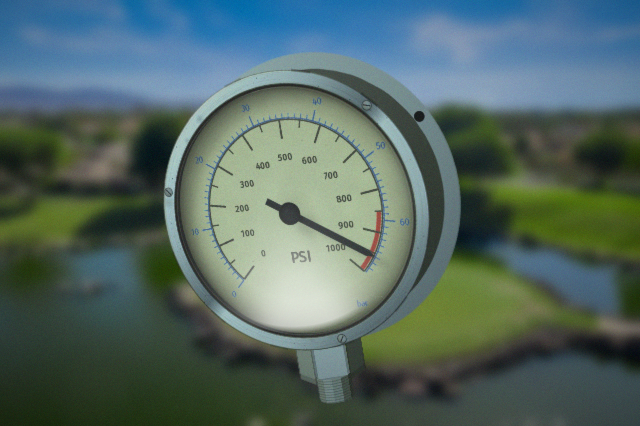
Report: 950 psi
